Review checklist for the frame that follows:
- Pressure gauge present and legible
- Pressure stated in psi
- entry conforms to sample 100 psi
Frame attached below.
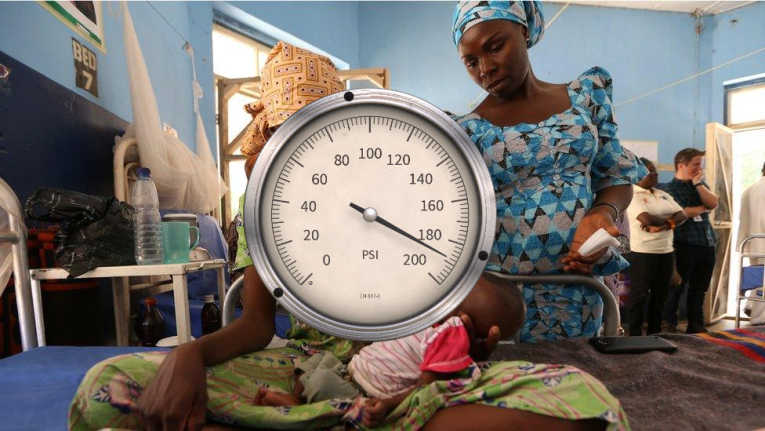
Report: 188 psi
